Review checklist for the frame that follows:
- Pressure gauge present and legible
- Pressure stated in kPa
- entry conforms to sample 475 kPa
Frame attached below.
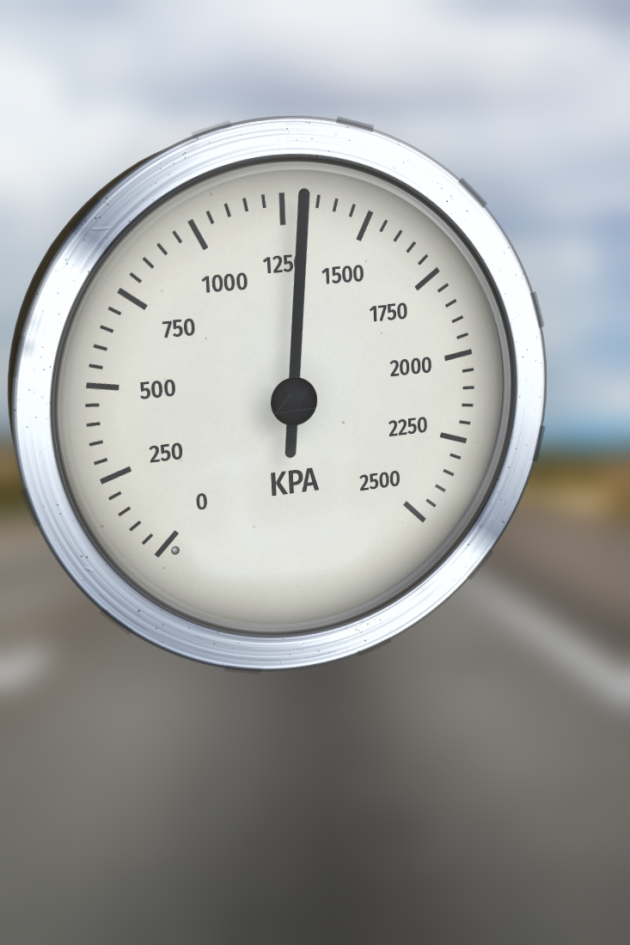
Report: 1300 kPa
